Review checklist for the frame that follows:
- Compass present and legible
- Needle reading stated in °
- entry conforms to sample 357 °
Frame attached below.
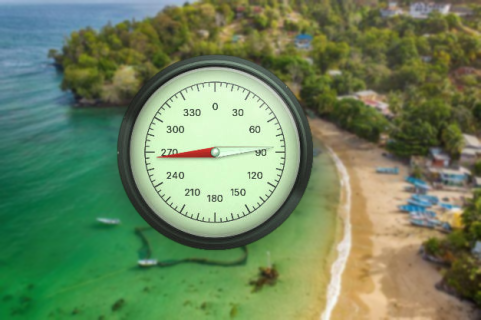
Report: 265 °
